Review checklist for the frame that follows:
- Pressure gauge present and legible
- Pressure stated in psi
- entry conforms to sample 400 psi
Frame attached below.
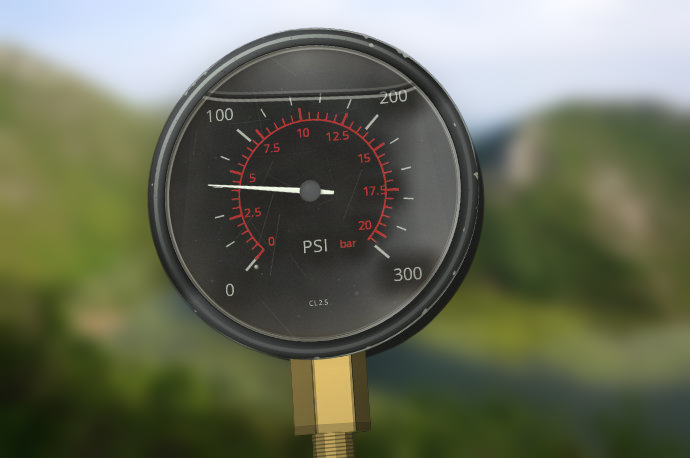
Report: 60 psi
